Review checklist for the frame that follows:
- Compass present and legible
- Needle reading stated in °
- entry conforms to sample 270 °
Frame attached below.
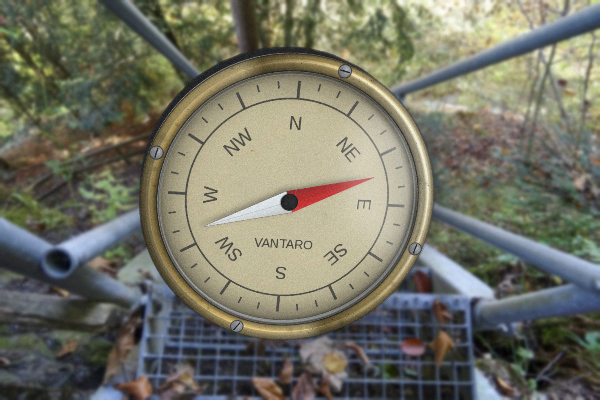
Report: 70 °
